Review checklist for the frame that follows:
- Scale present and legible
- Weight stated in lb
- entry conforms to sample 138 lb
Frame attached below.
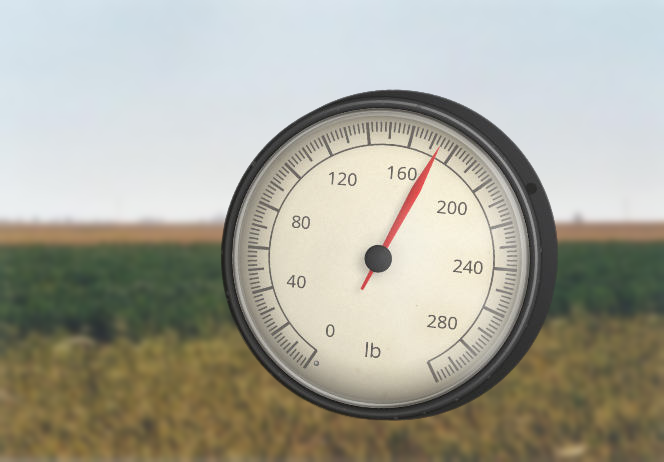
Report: 174 lb
